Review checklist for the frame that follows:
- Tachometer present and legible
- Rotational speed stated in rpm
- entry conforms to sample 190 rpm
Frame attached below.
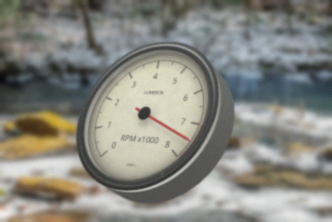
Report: 7500 rpm
